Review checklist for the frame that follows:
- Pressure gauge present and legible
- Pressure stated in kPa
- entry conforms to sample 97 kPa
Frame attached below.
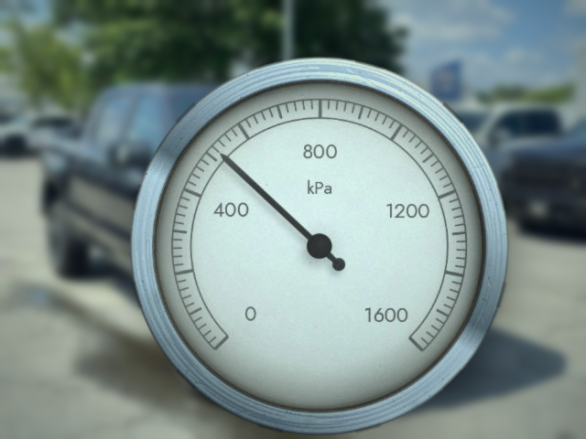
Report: 520 kPa
